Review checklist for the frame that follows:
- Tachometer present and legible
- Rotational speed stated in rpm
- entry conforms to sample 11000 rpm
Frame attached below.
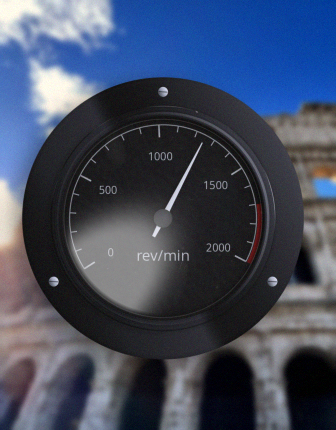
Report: 1250 rpm
